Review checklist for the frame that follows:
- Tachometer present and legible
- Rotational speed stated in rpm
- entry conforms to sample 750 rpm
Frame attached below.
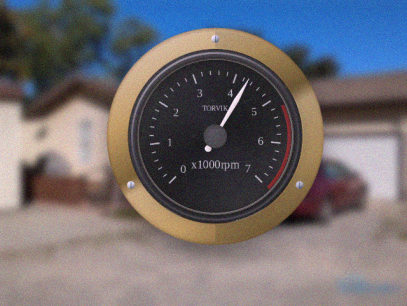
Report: 4300 rpm
